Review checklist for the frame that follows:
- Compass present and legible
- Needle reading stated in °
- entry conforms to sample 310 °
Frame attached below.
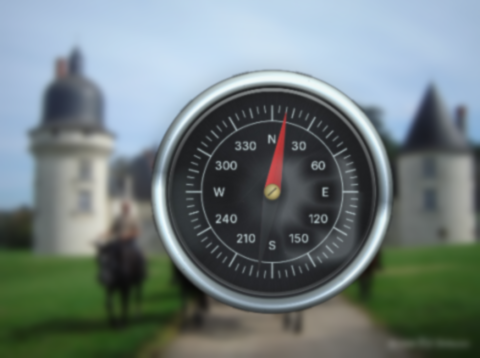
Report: 10 °
